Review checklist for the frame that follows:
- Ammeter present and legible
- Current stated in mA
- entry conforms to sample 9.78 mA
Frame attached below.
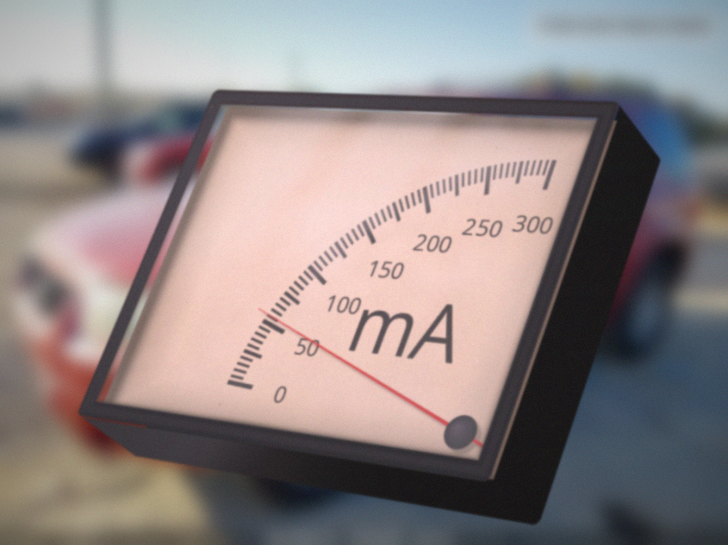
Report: 55 mA
